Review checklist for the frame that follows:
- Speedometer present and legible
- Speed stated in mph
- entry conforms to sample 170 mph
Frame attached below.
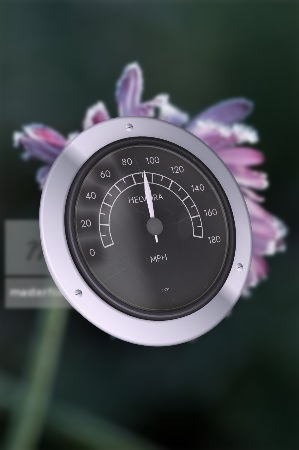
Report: 90 mph
